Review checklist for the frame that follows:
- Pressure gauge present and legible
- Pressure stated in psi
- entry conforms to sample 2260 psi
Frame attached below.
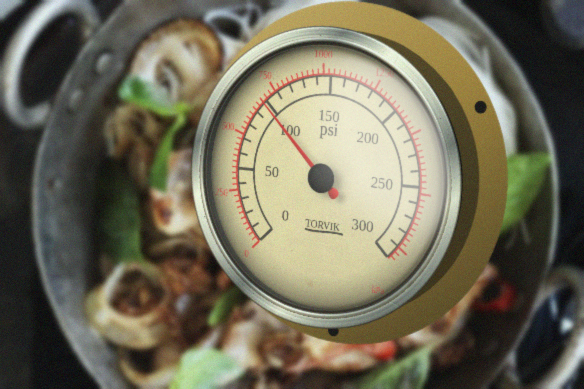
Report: 100 psi
